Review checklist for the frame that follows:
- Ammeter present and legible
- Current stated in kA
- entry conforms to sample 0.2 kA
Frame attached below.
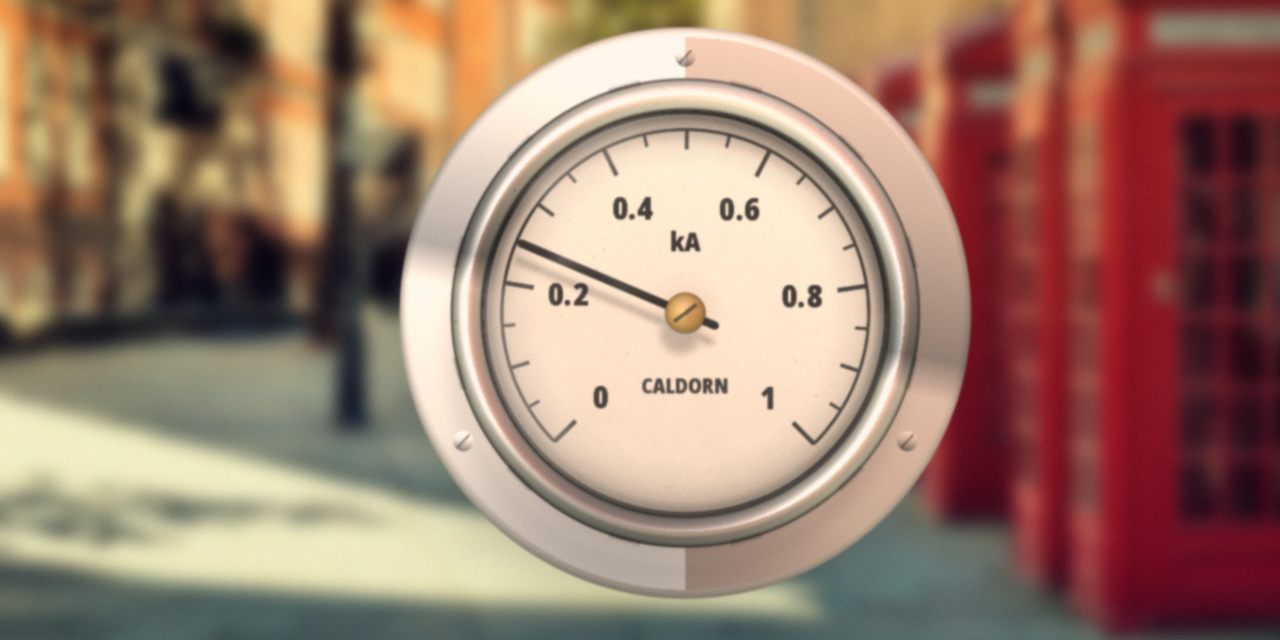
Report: 0.25 kA
